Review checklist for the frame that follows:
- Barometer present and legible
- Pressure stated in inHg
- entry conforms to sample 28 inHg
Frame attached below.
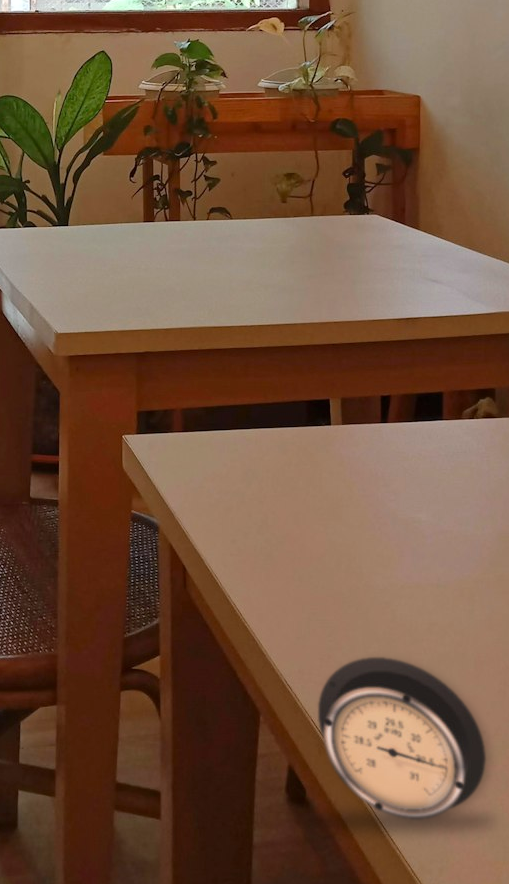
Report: 30.5 inHg
